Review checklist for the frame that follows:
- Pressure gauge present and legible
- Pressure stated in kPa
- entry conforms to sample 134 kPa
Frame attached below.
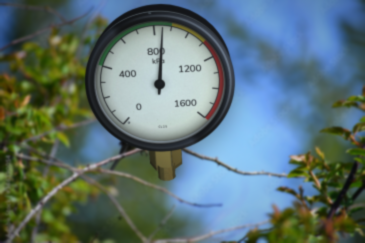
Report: 850 kPa
